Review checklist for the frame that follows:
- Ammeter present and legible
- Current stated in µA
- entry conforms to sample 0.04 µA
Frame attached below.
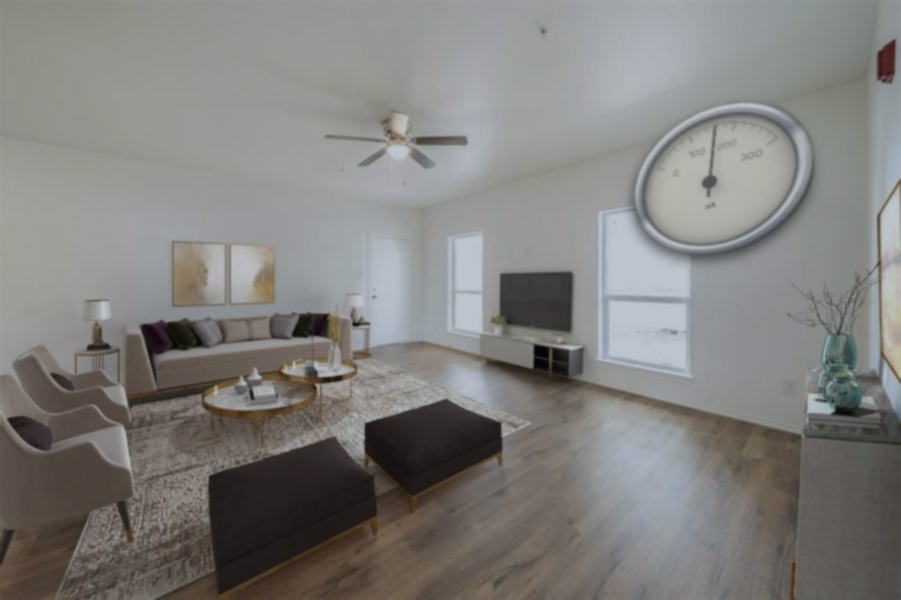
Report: 160 µA
